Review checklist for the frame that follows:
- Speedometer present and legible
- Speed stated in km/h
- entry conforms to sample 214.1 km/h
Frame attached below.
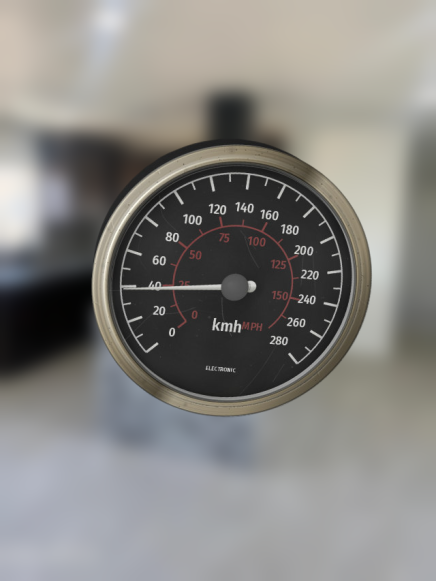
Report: 40 km/h
